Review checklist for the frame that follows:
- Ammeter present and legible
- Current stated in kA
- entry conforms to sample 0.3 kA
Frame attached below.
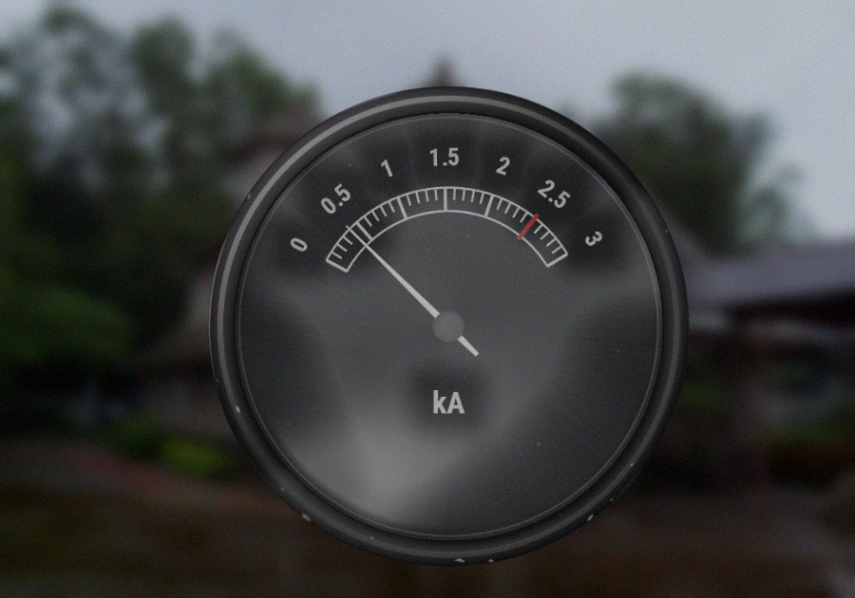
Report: 0.4 kA
